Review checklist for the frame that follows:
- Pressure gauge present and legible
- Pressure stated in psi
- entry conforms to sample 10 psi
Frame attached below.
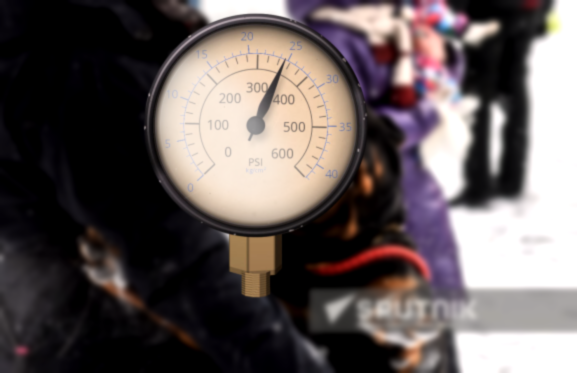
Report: 350 psi
